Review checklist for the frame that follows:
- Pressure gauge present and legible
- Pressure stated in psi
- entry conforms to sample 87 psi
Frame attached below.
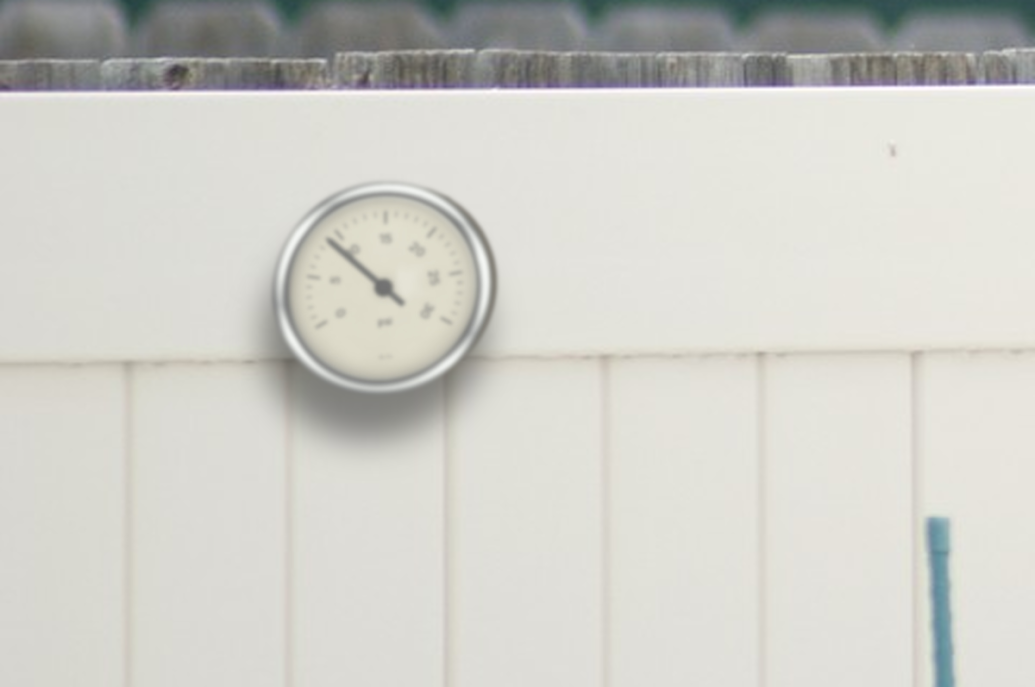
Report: 9 psi
